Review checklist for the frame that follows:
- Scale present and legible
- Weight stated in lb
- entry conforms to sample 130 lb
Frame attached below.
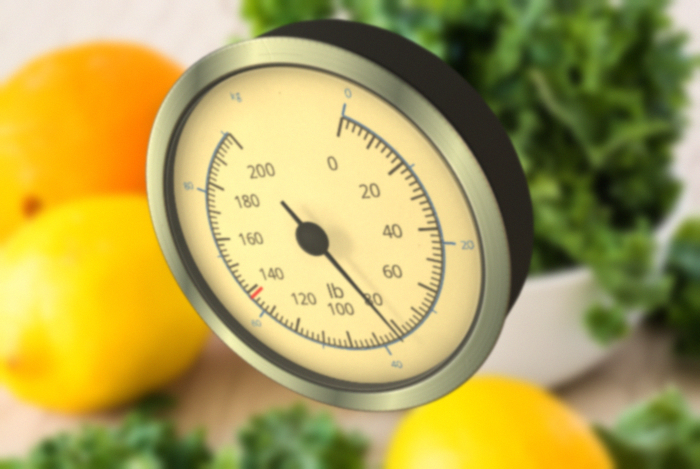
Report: 80 lb
